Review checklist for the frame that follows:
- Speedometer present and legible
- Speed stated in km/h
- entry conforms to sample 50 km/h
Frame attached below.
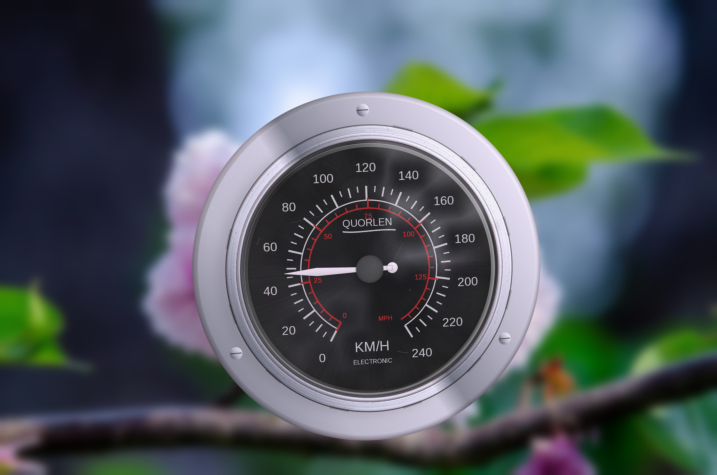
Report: 47.5 km/h
